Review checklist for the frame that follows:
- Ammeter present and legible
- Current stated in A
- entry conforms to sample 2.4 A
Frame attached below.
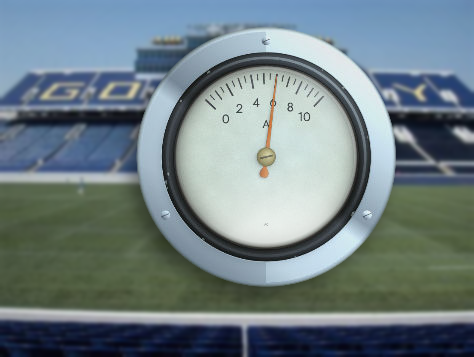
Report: 6 A
